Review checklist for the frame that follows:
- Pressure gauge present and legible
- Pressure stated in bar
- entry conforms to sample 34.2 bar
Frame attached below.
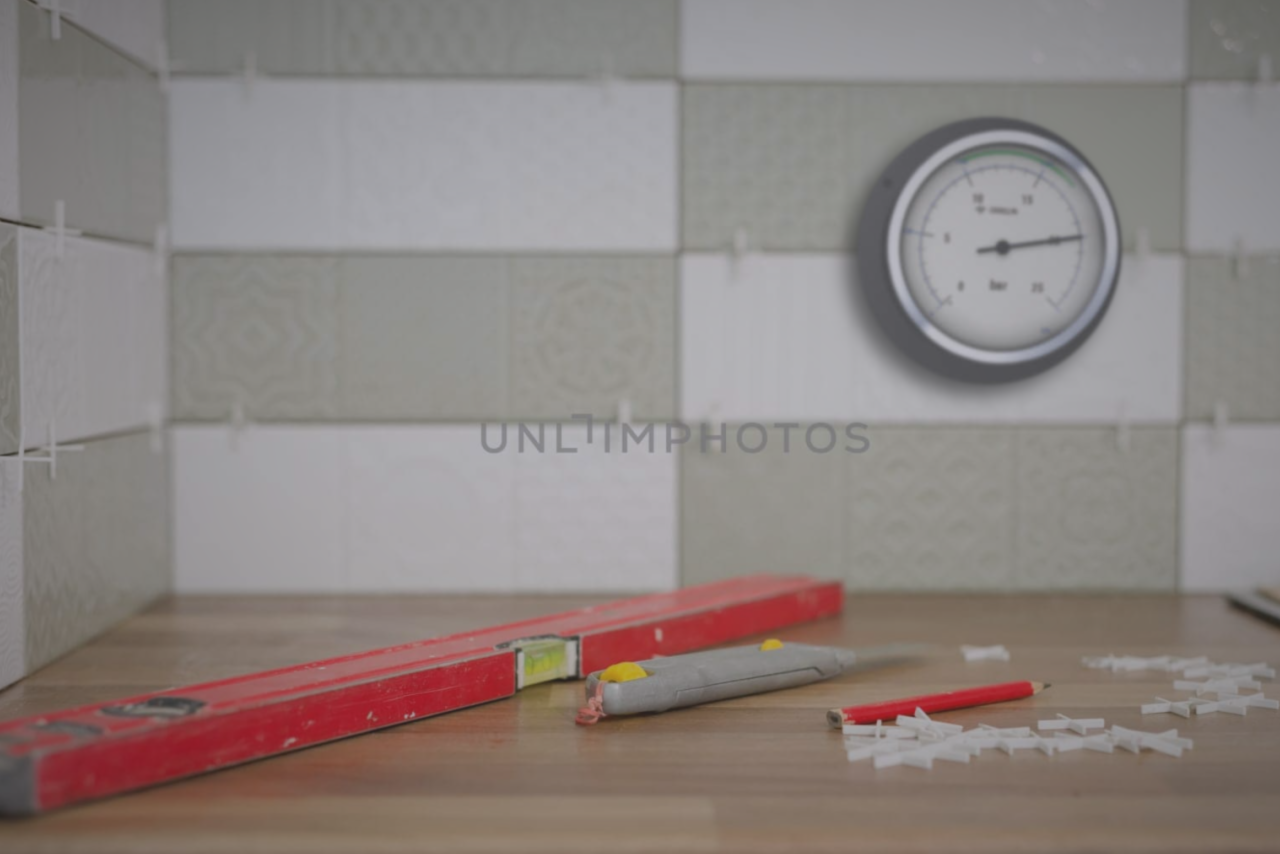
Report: 20 bar
